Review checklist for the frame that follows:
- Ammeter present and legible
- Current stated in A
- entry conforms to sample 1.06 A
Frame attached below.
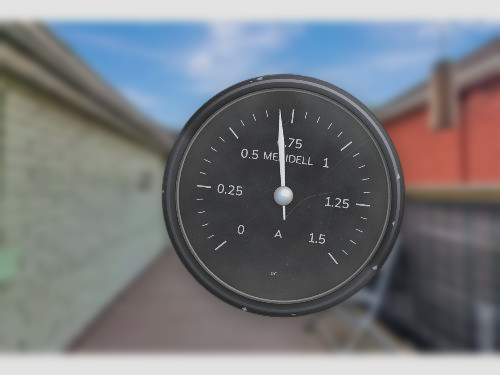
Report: 0.7 A
